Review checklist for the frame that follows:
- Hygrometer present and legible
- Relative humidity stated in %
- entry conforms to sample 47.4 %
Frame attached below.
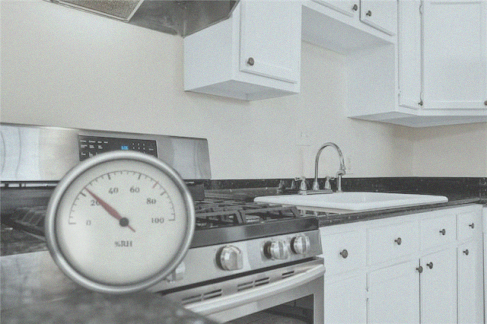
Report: 24 %
